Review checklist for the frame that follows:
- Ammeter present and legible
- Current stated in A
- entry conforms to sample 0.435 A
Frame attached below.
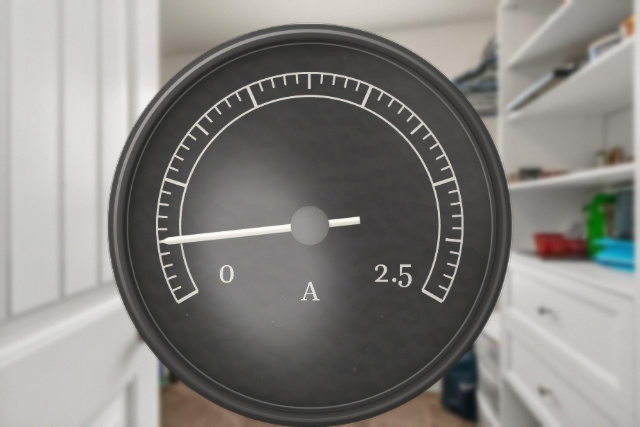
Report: 0.25 A
